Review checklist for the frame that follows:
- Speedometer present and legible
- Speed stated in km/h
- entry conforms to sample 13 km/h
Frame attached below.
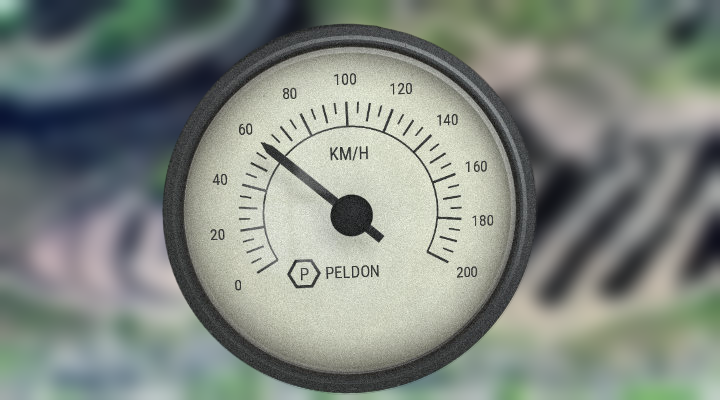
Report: 60 km/h
